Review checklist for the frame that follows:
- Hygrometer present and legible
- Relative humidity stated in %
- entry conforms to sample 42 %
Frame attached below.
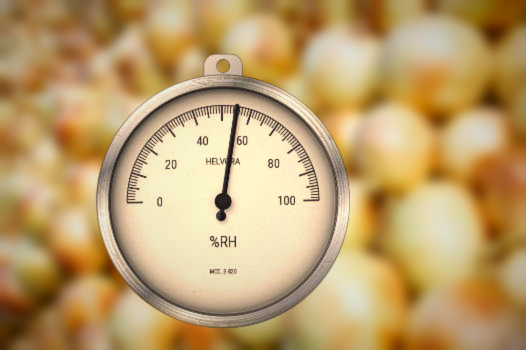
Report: 55 %
